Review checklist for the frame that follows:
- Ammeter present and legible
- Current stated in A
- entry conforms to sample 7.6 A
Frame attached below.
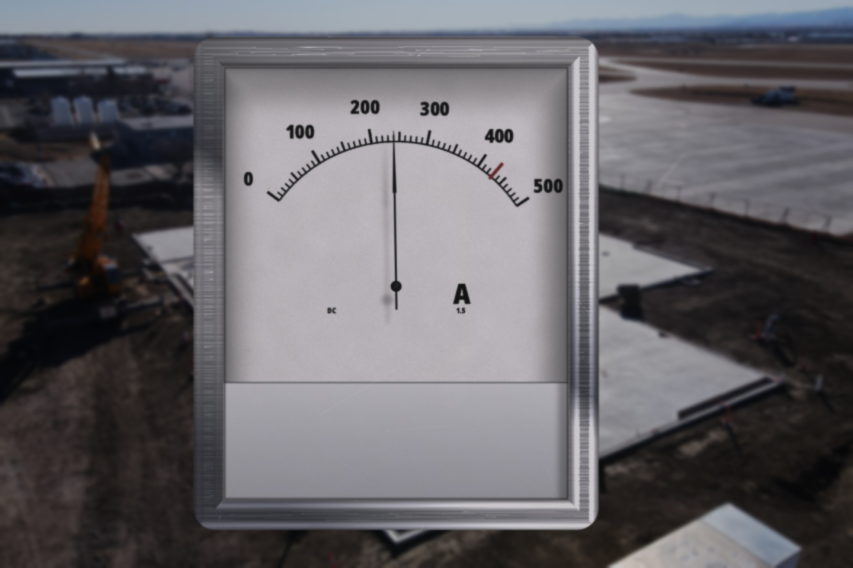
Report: 240 A
